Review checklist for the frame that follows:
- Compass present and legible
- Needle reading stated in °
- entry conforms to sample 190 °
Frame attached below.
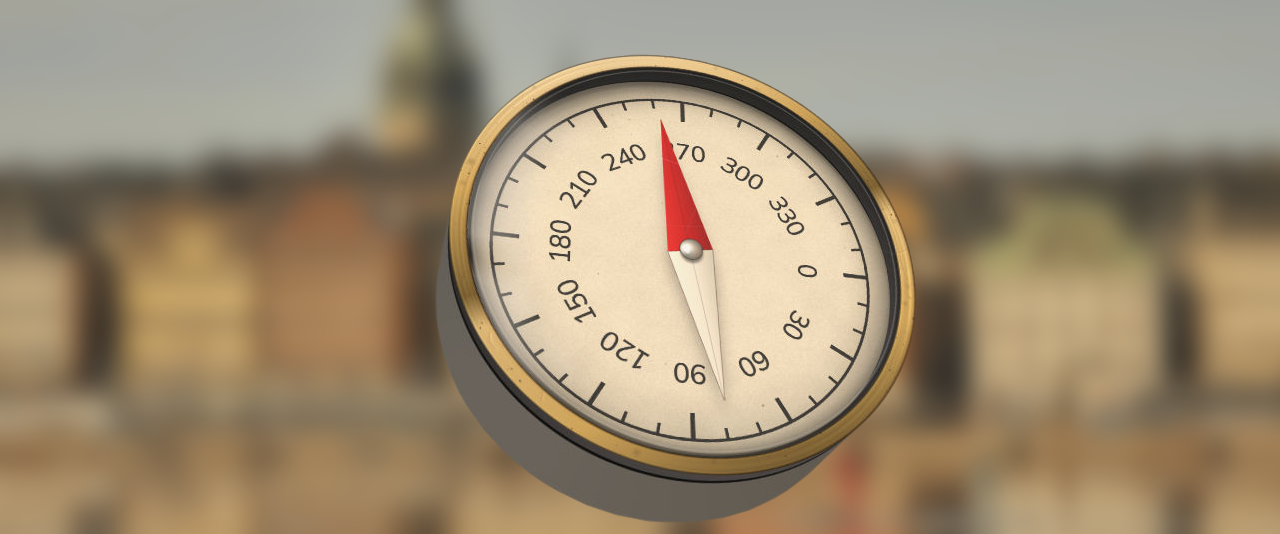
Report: 260 °
